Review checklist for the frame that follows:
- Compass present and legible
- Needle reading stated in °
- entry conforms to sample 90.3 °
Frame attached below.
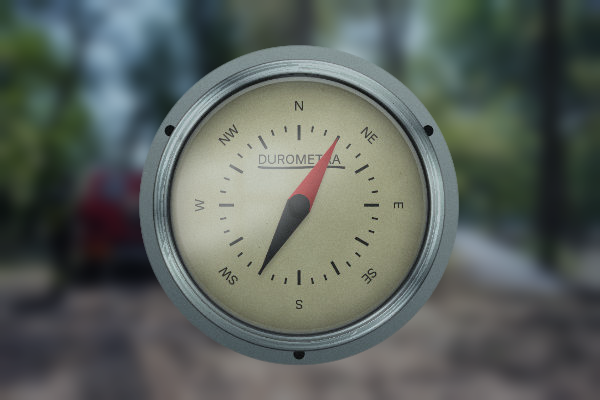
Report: 30 °
